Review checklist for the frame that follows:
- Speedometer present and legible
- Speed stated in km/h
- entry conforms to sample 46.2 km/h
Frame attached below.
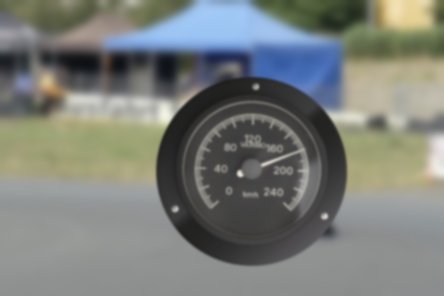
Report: 180 km/h
